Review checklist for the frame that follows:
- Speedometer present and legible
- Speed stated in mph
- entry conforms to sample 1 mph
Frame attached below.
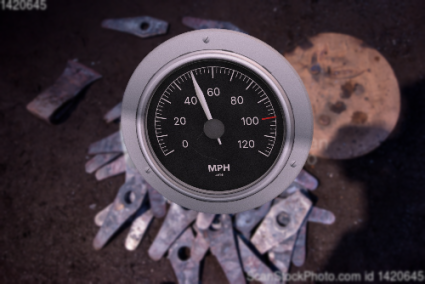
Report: 50 mph
